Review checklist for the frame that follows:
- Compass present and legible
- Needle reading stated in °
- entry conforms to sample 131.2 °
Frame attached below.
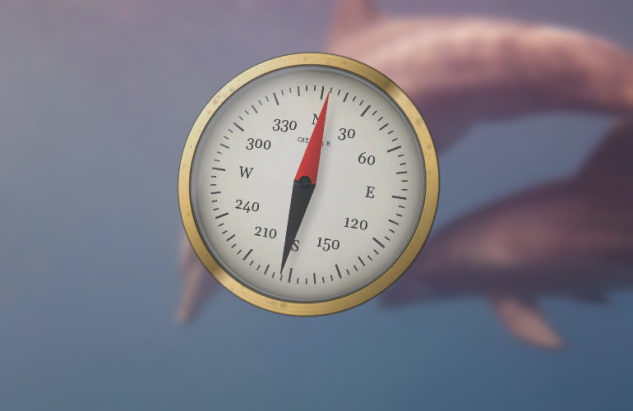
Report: 5 °
